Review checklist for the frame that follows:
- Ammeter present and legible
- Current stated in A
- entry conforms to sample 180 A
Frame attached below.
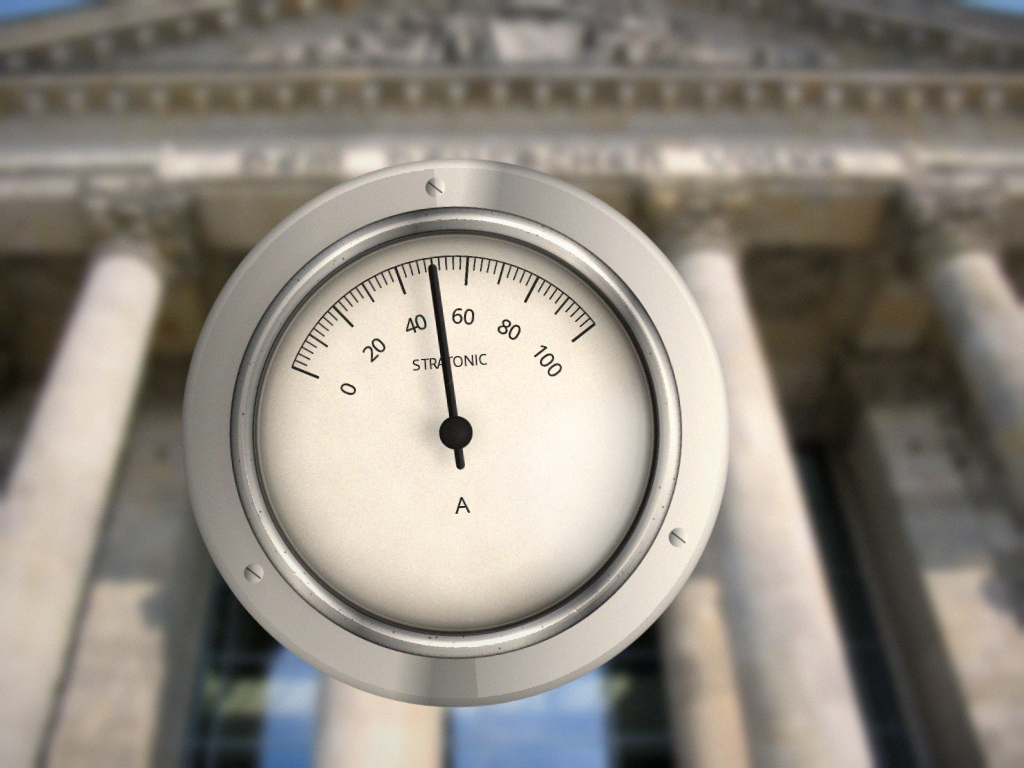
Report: 50 A
